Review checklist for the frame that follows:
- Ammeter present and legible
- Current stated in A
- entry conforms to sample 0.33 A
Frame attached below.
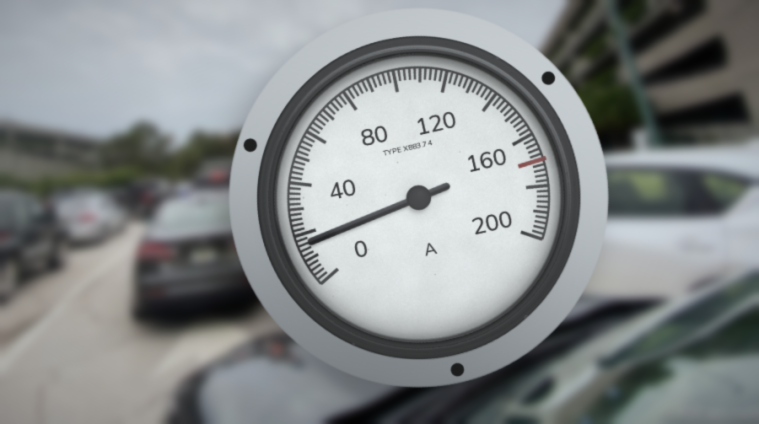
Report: 16 A
